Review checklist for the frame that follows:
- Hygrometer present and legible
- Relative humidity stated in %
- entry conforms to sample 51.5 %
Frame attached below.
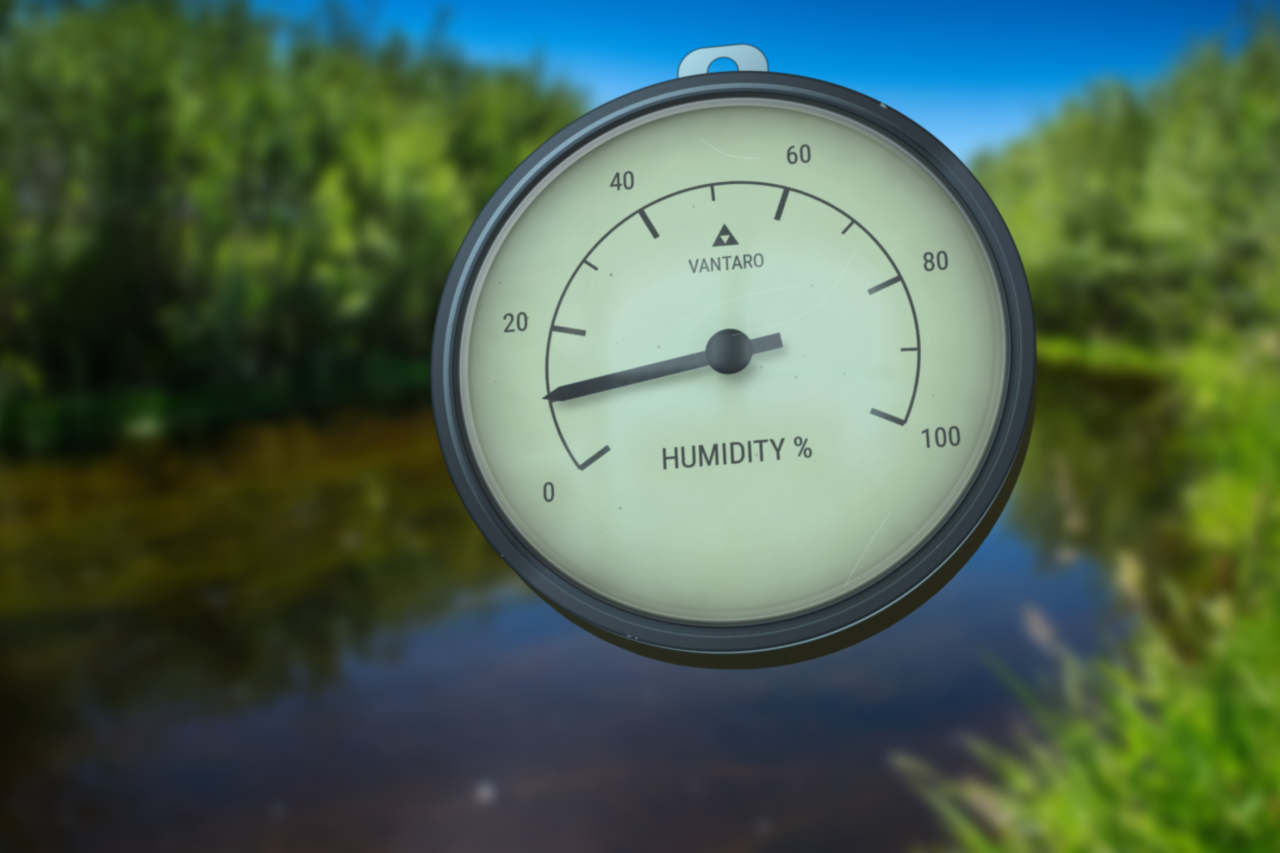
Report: 10 %
